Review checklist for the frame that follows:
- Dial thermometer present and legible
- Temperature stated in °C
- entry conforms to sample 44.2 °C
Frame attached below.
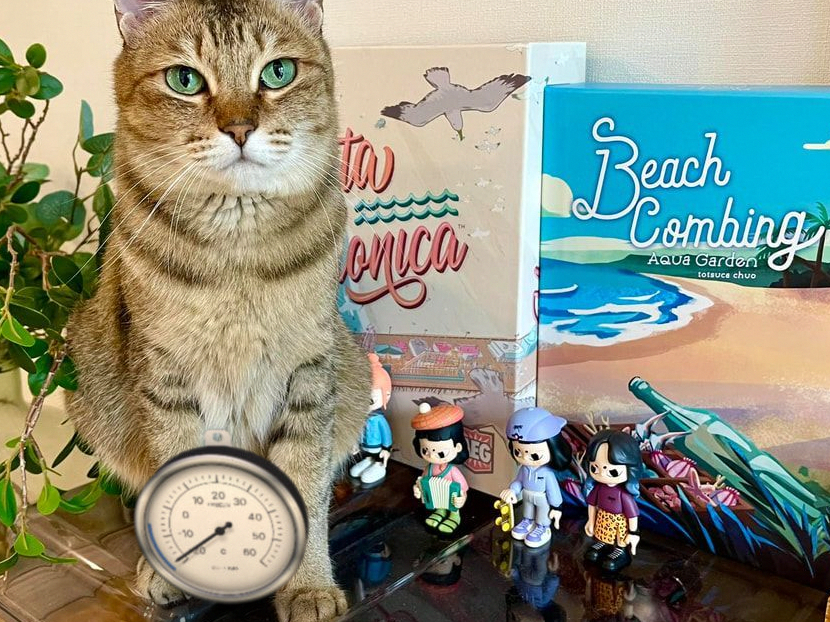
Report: -18 °C
